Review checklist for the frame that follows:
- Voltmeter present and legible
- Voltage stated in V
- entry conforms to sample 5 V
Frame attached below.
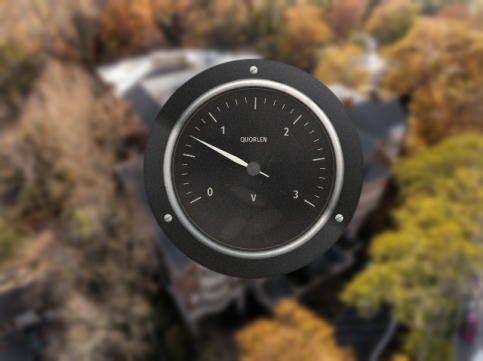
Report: 0.7 V
